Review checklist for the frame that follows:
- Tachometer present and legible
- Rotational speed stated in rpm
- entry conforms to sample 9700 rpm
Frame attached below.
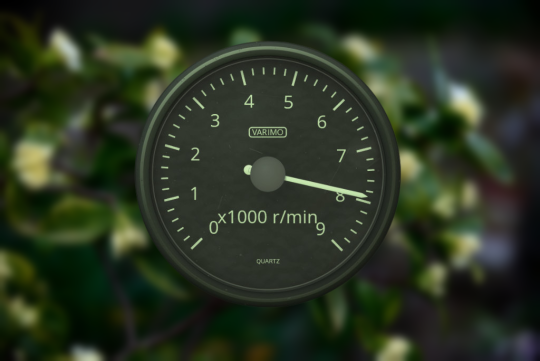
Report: 7900 rpm
